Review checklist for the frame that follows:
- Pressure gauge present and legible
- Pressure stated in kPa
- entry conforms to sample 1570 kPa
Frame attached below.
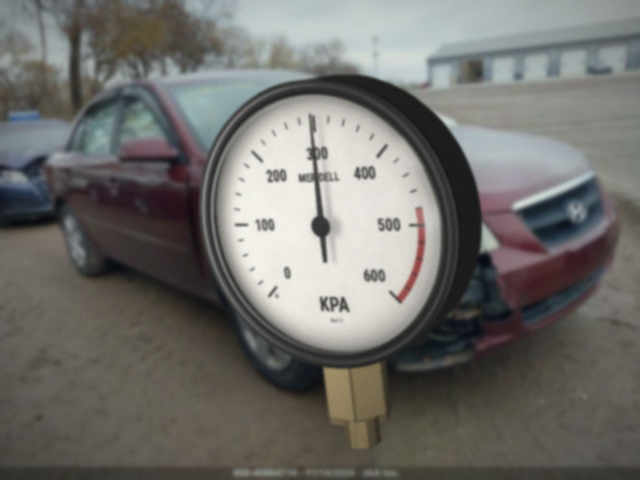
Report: 300 kPa
